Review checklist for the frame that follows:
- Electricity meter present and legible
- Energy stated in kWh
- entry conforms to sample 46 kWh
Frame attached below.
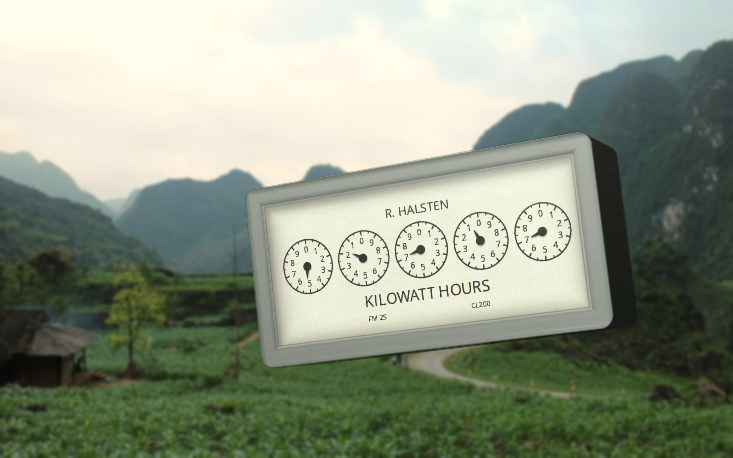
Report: 51707 kWh
